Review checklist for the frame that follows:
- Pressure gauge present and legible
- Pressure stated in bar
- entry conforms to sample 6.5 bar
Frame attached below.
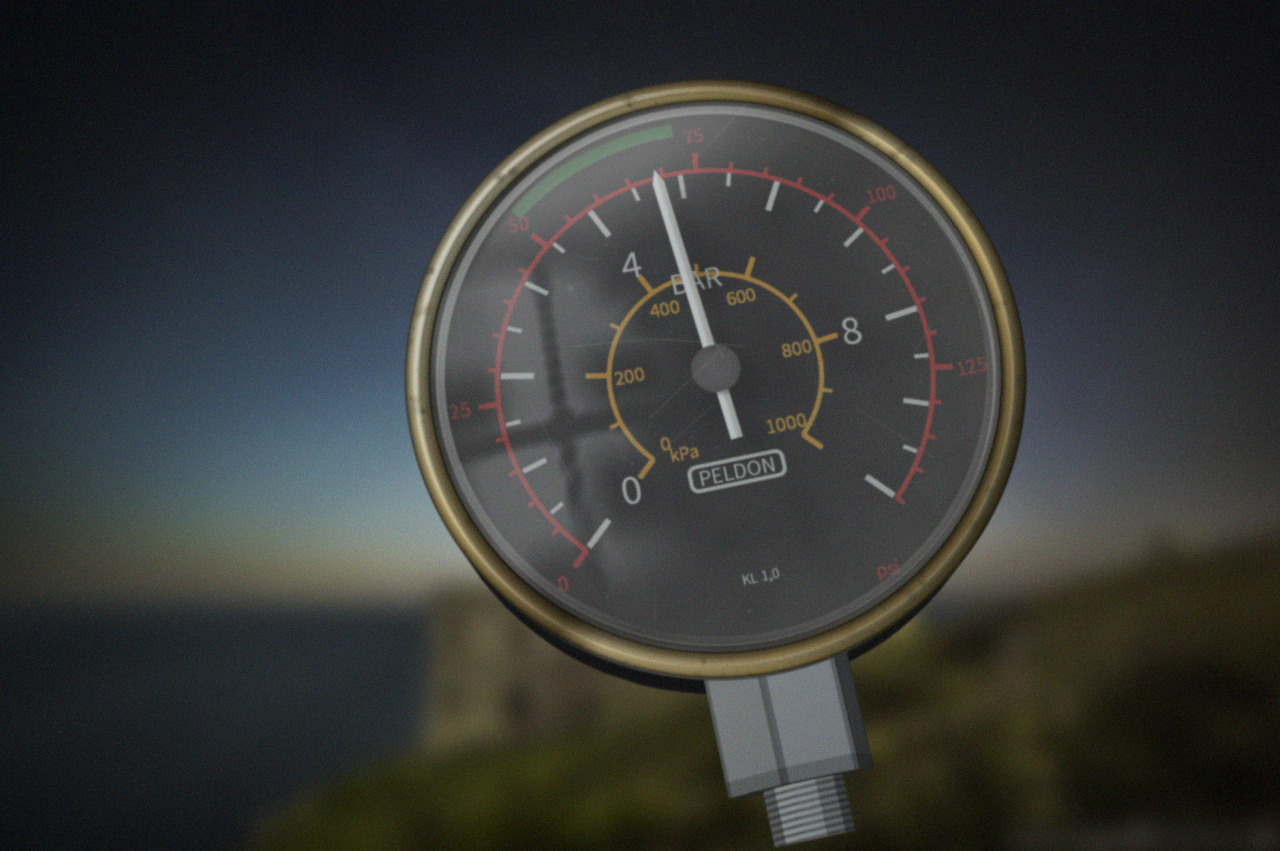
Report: 4.75 bar
